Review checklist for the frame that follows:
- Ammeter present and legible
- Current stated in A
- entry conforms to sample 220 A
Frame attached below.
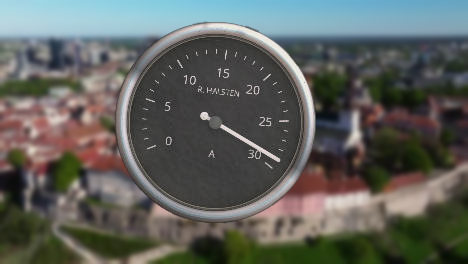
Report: 29 A
